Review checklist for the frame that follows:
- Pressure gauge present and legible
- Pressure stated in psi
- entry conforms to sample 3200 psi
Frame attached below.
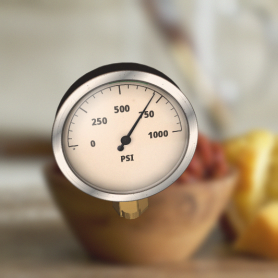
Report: 700 psi
